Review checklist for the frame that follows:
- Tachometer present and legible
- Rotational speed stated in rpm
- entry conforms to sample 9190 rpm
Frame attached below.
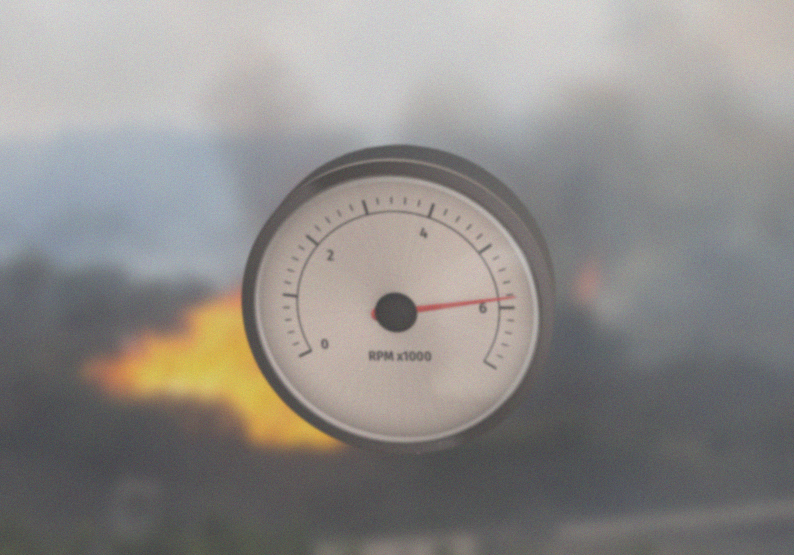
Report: 5800 rpm
